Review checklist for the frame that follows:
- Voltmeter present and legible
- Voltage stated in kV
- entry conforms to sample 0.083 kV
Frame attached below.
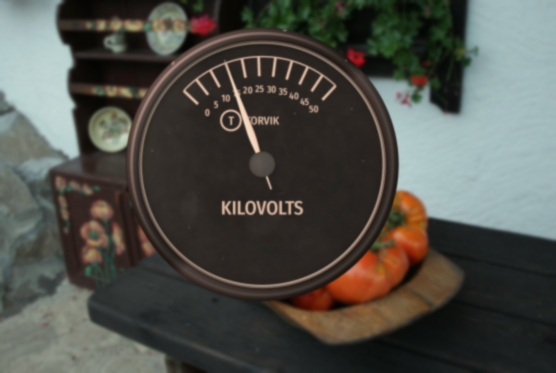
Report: 15 kV
